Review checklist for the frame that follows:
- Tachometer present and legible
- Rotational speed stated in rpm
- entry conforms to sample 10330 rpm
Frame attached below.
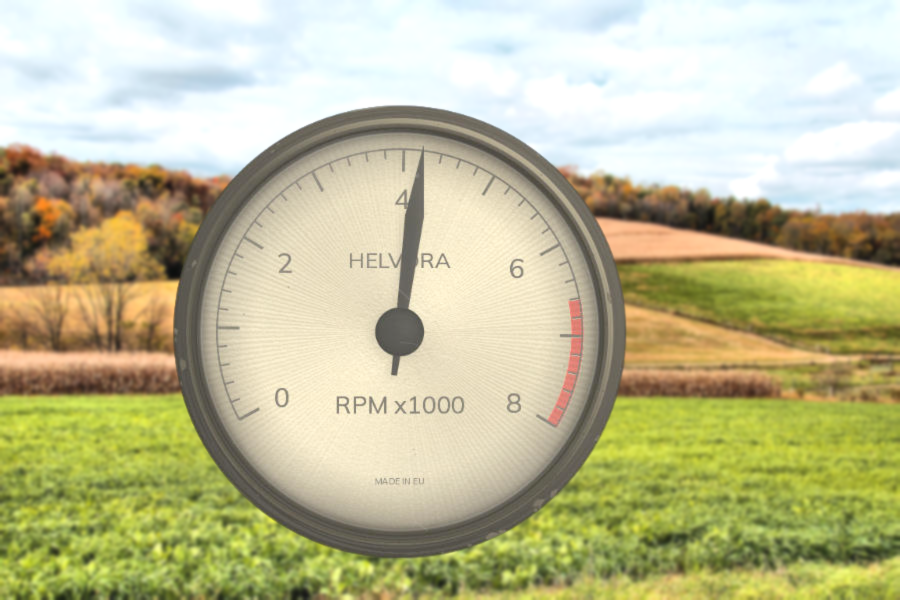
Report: 4200 rpm
